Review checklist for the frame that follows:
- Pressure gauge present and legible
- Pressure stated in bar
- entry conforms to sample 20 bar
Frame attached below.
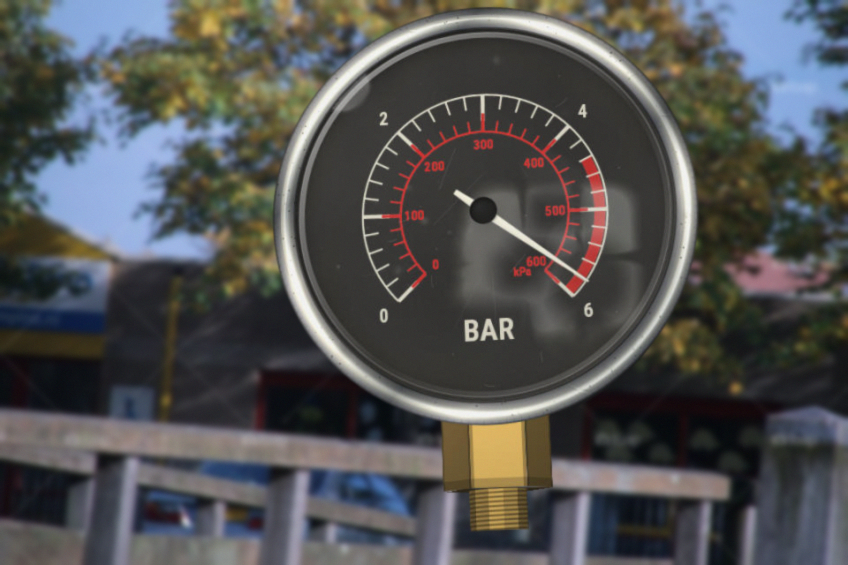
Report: 5.8 bar
